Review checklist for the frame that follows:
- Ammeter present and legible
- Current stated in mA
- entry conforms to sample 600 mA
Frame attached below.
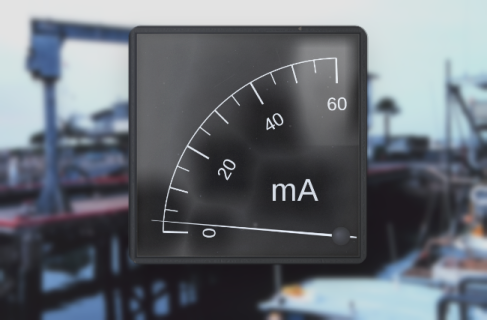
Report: 2.5 mA
